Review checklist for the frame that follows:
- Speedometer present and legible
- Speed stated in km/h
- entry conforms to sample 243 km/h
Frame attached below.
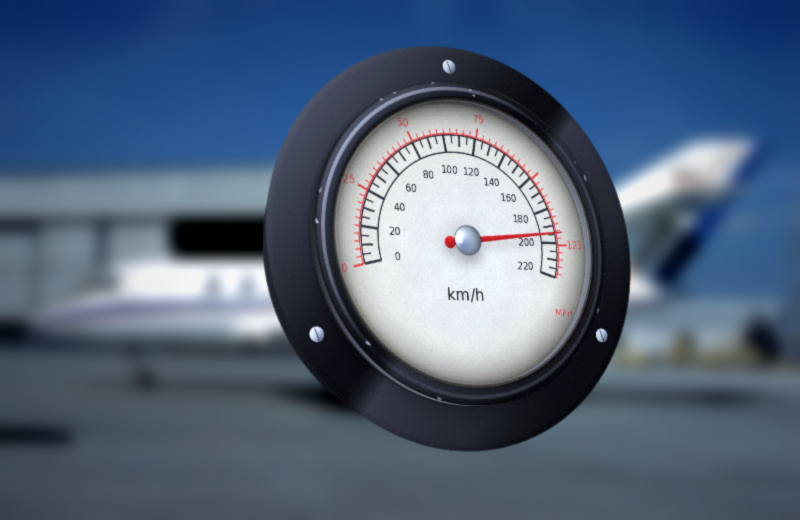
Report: 195 km/h
